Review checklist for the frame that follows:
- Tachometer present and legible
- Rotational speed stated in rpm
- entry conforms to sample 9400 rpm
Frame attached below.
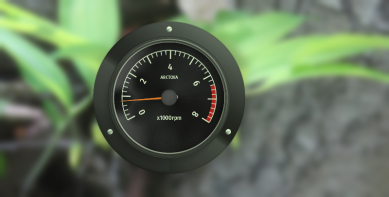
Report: 800 rpm
